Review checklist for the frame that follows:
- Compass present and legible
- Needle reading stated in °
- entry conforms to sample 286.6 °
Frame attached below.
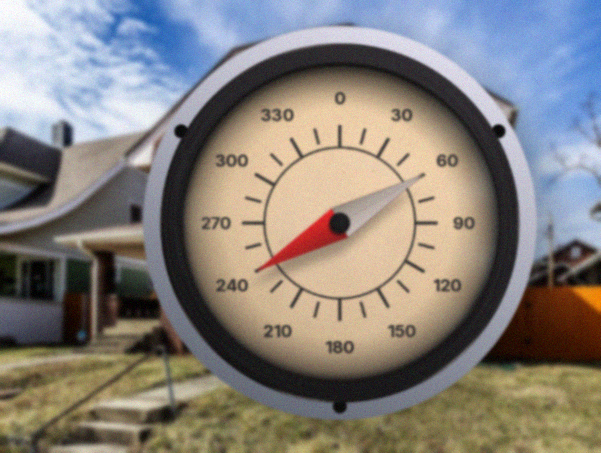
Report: 240 °
